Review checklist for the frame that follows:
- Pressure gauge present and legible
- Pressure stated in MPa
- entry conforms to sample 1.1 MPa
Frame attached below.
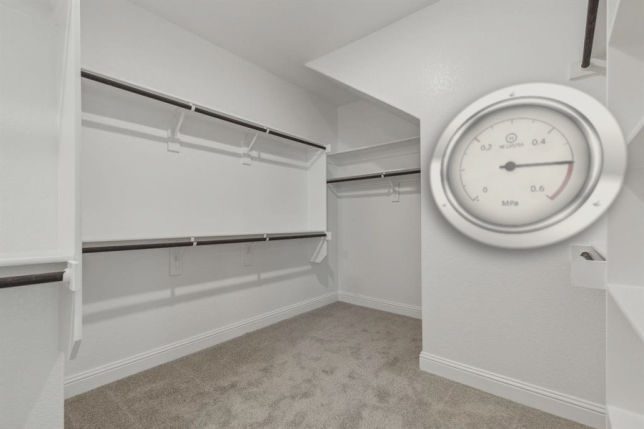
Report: 0.5 MPa
